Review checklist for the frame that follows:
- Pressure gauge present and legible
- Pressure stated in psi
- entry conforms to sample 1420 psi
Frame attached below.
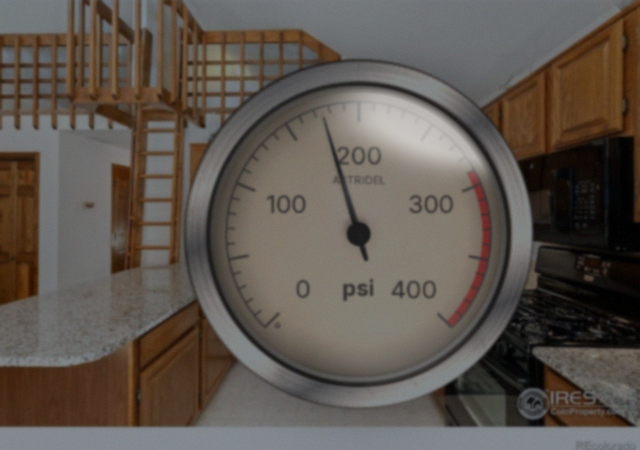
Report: 175 psi
